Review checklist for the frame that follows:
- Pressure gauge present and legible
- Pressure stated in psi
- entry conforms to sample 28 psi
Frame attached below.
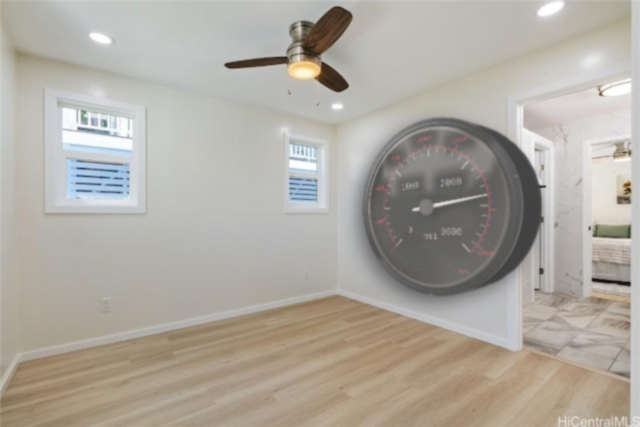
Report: 2400 psi
